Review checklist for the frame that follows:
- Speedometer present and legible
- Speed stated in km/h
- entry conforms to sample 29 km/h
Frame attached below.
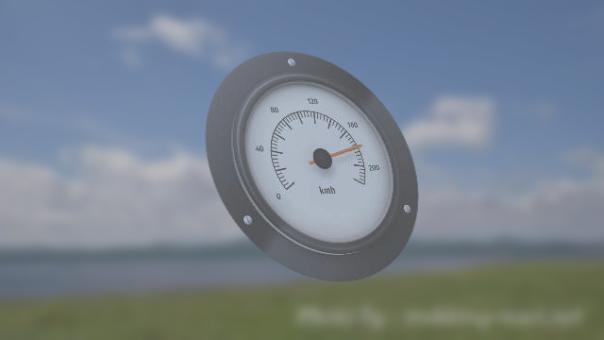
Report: 180 km/h
